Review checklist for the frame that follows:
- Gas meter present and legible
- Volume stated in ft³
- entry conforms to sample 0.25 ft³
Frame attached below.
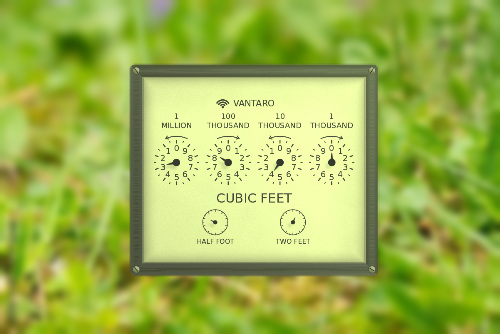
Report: 284000 ft³
